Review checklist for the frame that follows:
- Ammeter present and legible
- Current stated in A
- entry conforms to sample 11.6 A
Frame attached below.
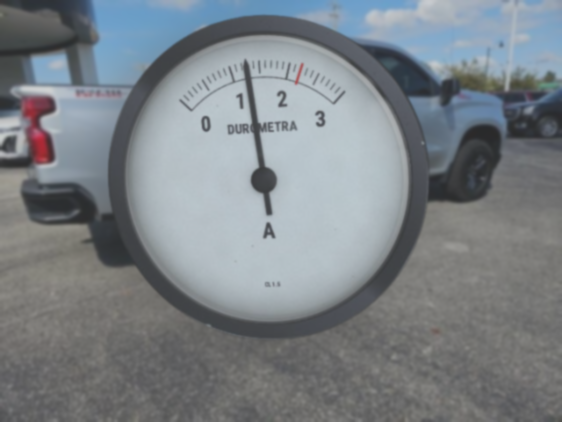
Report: 1.3 A
